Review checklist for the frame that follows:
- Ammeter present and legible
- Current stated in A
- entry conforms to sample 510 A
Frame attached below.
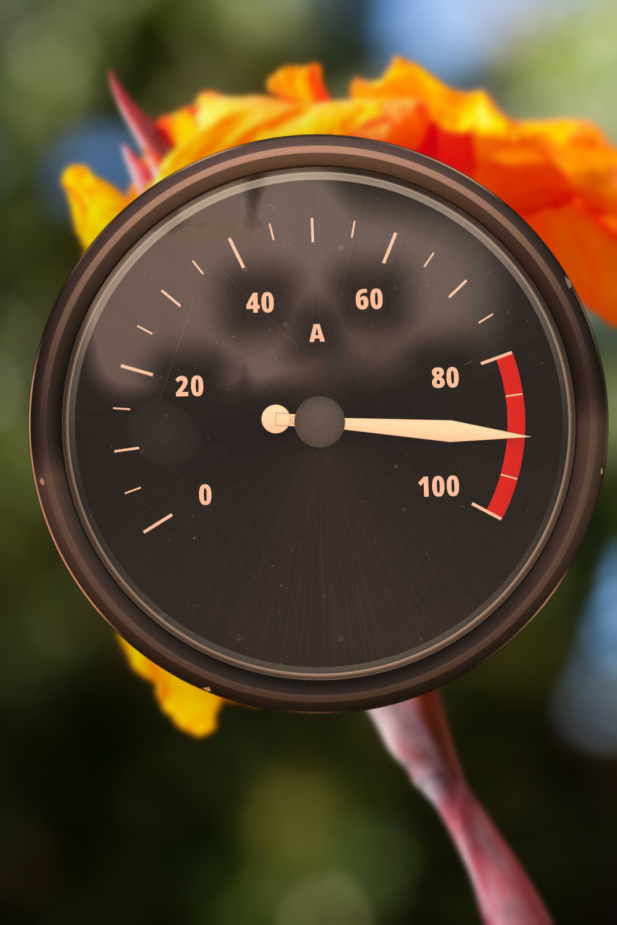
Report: 90 A
